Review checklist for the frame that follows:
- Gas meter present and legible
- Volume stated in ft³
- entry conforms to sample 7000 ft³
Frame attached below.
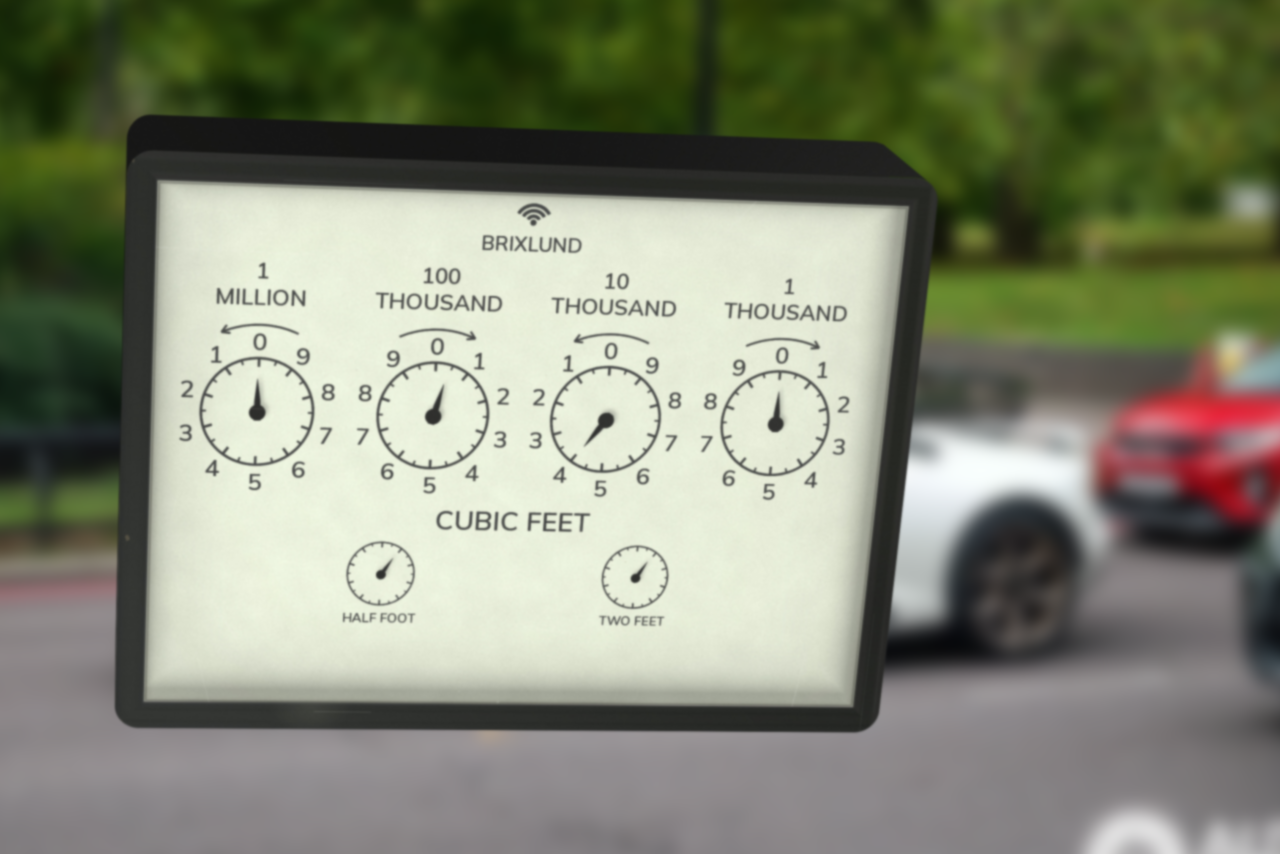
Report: 4000 ft³
